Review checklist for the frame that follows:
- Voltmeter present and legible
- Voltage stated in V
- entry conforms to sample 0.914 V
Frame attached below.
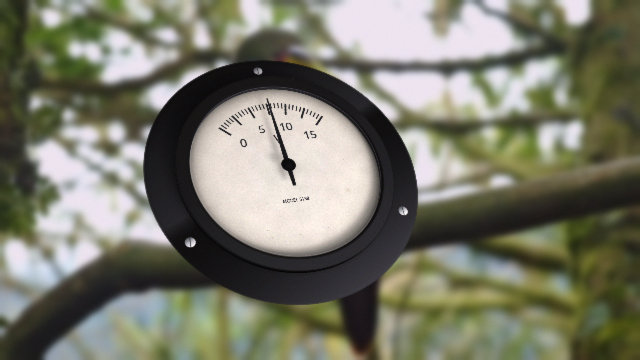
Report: 7.5 V
